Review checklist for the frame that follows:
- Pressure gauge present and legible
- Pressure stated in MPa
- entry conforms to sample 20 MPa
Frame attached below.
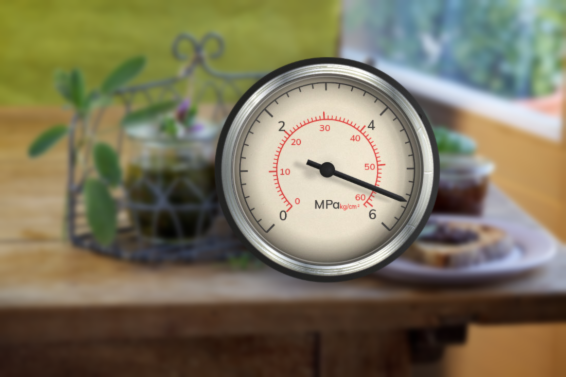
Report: 5.5 MPa
